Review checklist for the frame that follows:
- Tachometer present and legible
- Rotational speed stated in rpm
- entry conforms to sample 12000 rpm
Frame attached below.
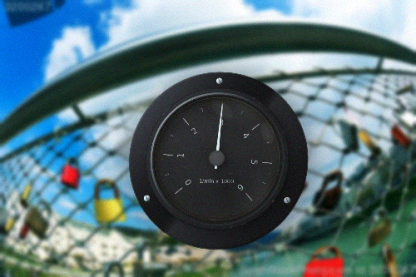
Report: 3000 rpm
